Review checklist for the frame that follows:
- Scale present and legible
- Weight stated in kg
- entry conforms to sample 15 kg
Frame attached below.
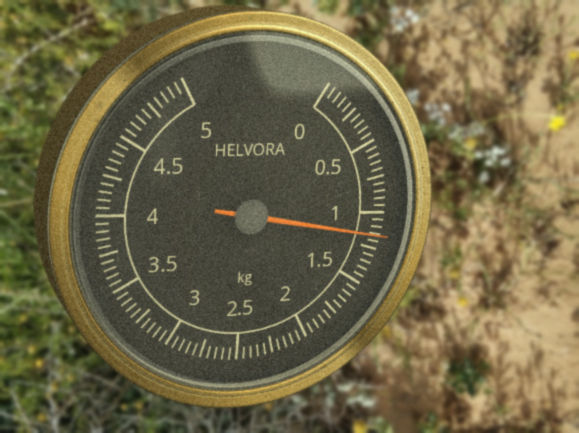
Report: 1.15 kg
